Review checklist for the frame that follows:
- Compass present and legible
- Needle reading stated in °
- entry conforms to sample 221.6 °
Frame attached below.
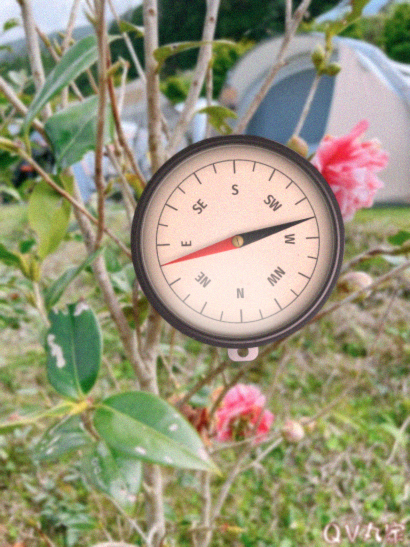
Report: 75 °
